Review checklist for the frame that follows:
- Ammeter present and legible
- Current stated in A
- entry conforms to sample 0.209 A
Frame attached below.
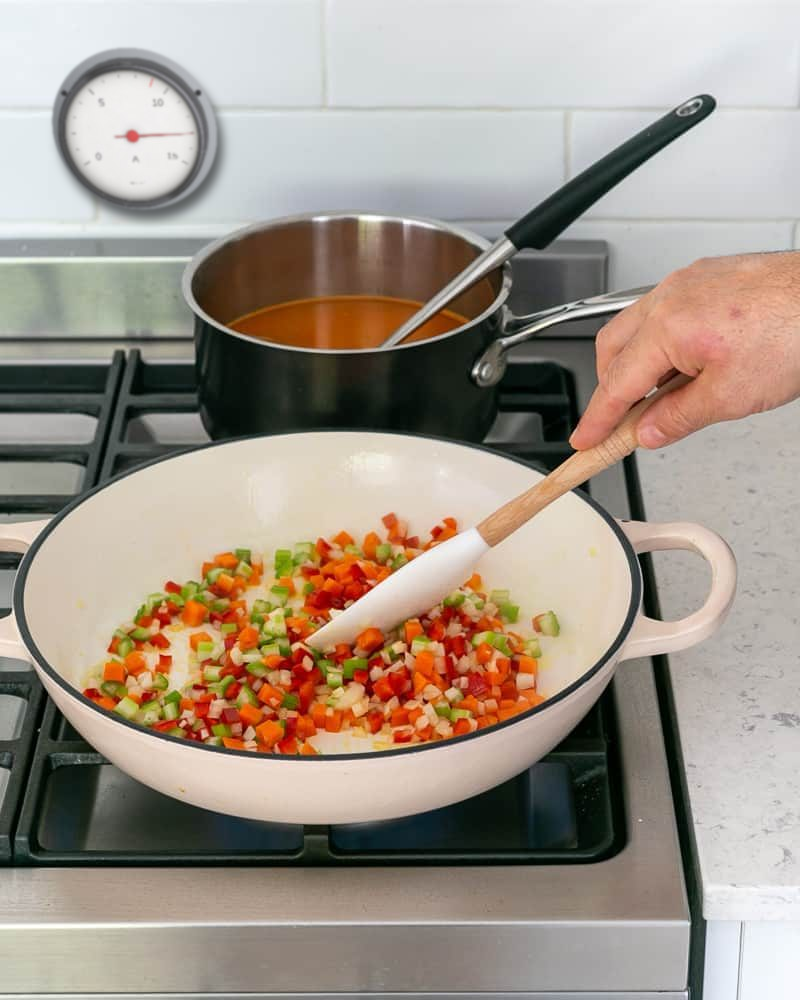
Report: 13 A
